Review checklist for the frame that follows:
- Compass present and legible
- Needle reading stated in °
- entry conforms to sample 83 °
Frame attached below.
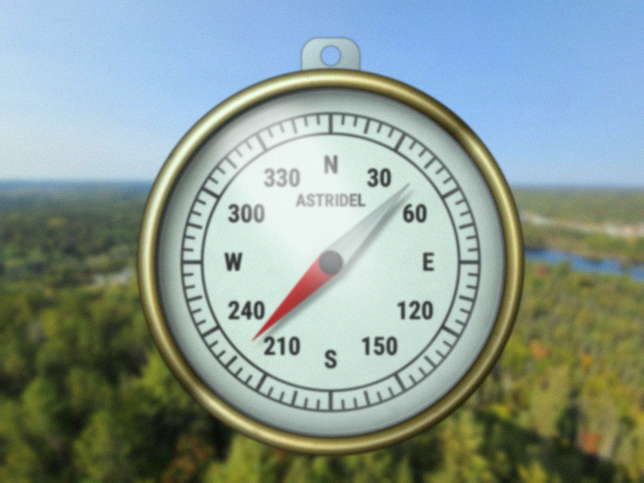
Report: 225 °
